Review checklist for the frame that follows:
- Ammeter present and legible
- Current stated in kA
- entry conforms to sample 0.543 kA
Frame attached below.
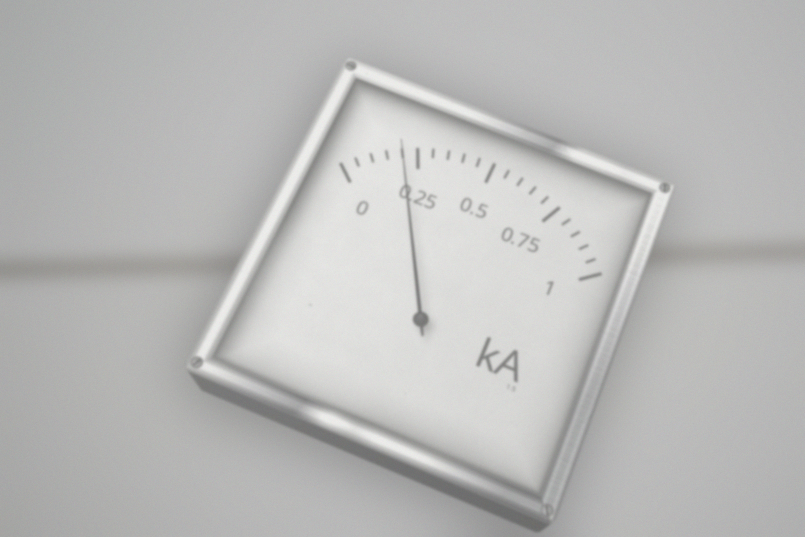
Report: 0.2 kA
